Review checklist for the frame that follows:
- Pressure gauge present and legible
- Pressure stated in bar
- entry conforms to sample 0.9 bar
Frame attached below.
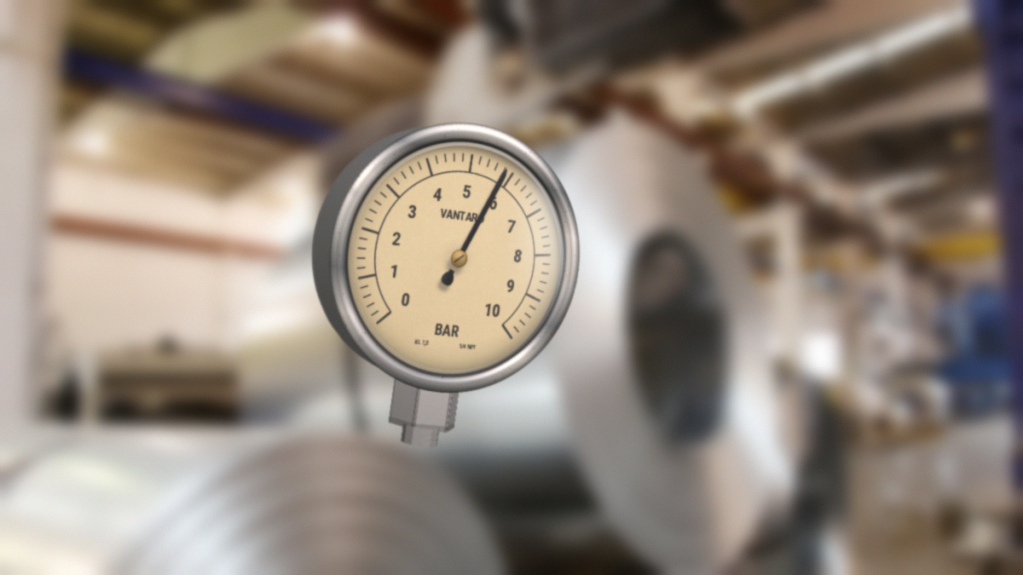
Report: 5.8 bar
